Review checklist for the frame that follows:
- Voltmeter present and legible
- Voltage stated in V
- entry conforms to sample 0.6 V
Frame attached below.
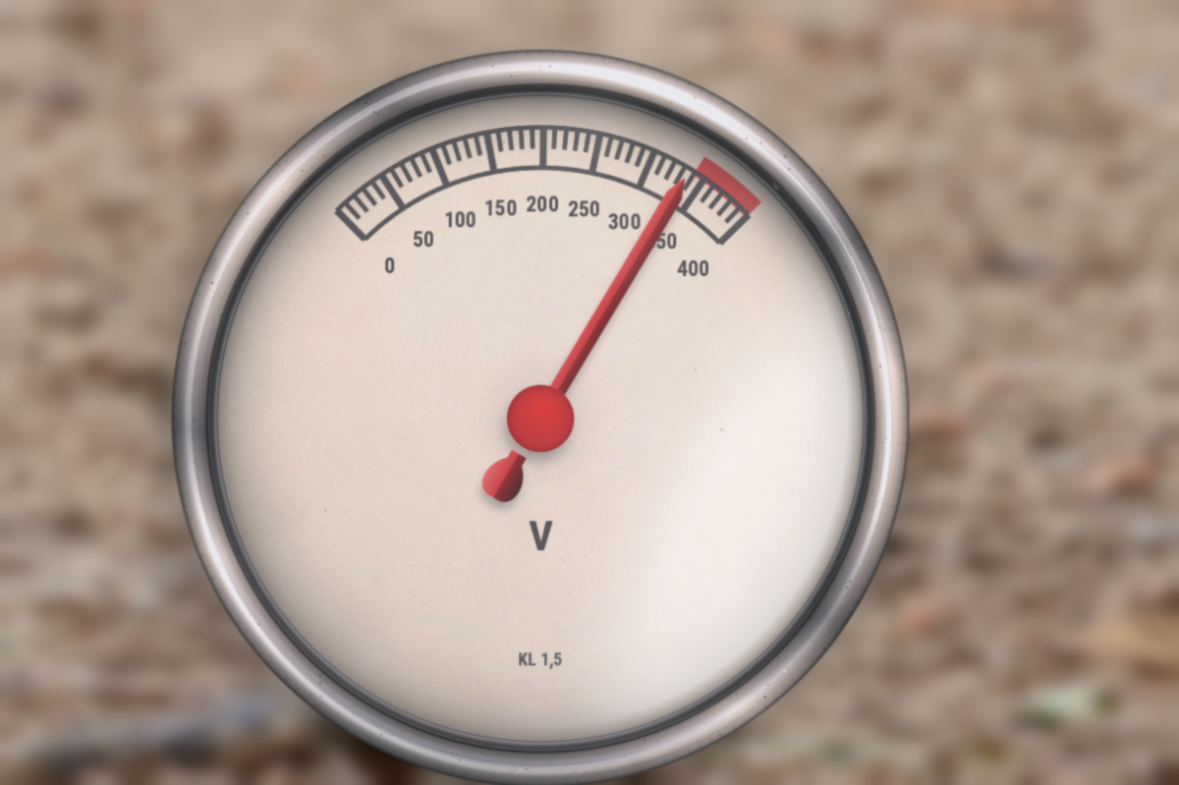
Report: 335 V
